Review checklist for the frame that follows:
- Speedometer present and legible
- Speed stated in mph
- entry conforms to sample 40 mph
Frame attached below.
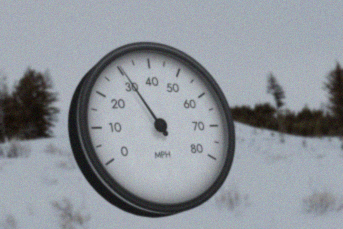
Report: 30 mph
